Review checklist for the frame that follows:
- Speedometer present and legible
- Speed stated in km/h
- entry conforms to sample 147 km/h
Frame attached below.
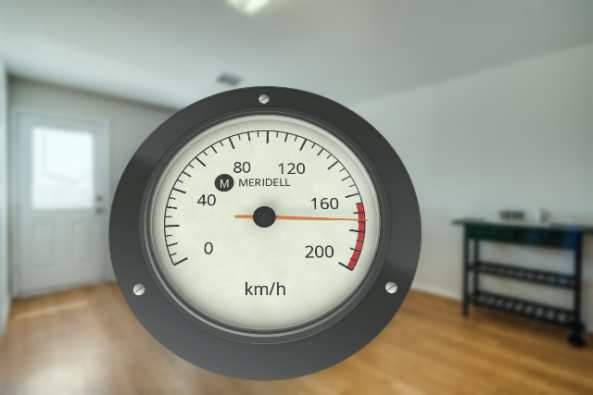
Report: 175 km/h
